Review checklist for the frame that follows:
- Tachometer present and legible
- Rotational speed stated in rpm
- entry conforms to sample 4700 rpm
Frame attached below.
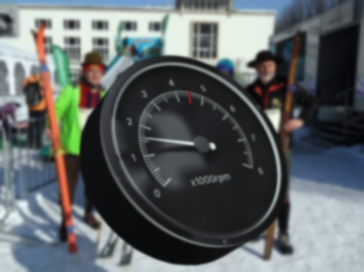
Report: 1500 rpm
